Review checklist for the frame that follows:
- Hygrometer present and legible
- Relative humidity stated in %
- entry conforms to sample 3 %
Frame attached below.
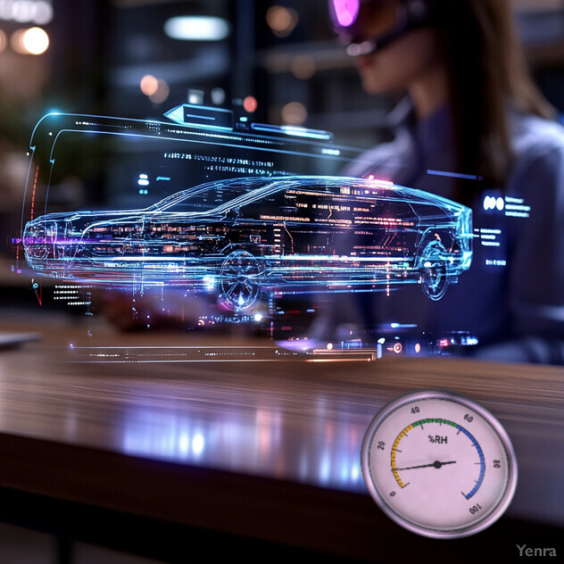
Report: 10 %
